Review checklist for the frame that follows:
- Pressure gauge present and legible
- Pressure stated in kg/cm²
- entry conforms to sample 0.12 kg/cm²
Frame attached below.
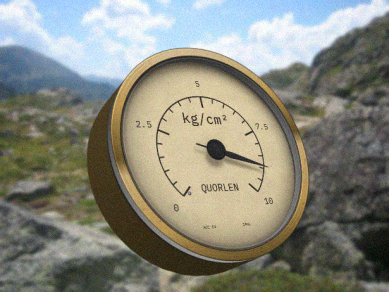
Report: 9 kg/cm²
